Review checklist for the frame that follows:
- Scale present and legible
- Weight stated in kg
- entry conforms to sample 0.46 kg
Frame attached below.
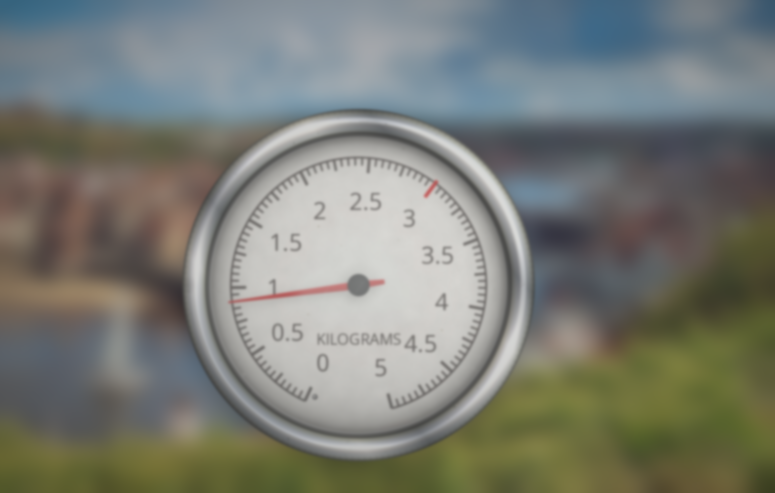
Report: 0.9 kg
